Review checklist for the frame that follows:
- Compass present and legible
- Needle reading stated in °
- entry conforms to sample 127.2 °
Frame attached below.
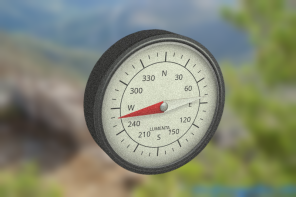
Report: 260 °
